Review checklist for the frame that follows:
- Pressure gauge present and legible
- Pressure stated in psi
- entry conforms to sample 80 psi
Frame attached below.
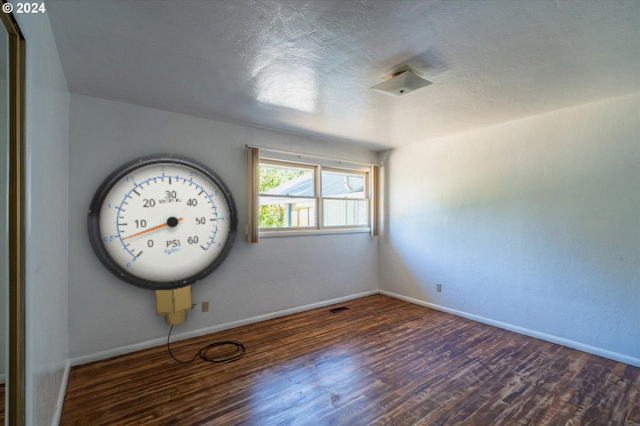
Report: 6 psi
